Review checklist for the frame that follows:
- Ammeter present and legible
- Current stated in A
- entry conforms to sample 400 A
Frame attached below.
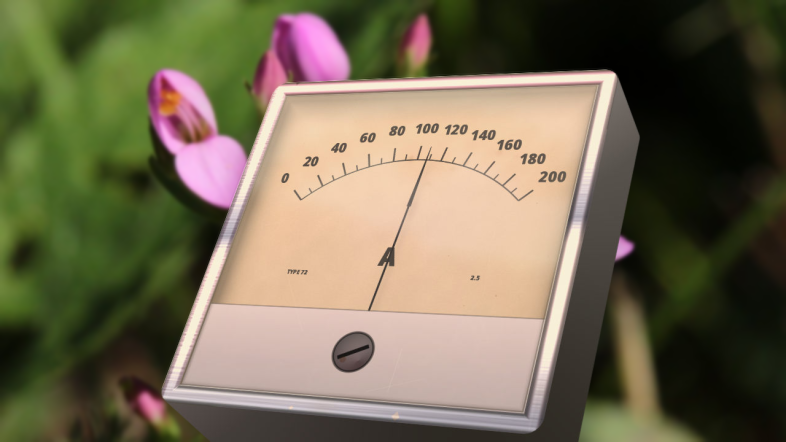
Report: 110 A
